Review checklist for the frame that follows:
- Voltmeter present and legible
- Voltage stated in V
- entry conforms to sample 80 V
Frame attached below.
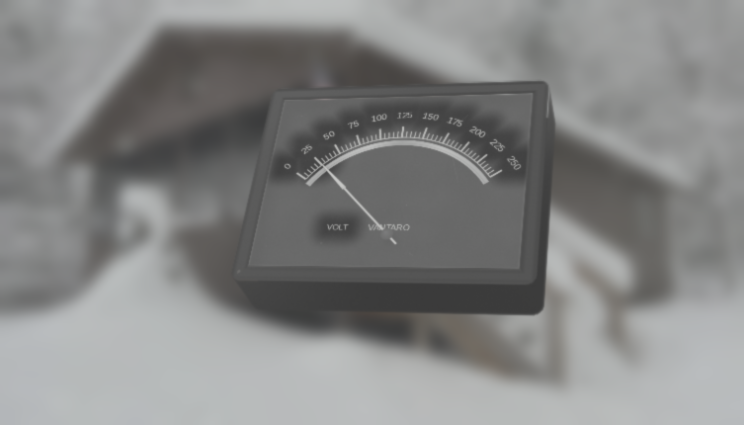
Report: 25 V
